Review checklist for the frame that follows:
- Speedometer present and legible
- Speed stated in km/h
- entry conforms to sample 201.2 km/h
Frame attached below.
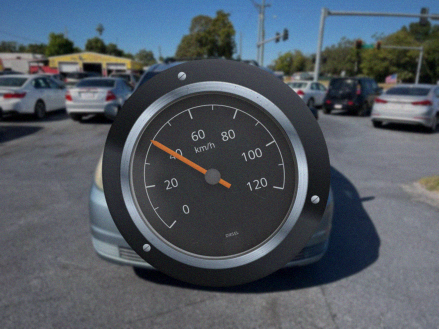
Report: 40 km/h
